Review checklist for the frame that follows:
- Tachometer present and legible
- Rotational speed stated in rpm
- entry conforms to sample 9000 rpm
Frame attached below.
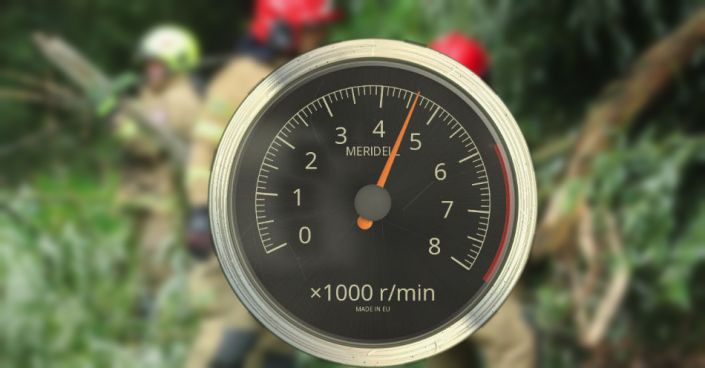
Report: 4600 rpm
